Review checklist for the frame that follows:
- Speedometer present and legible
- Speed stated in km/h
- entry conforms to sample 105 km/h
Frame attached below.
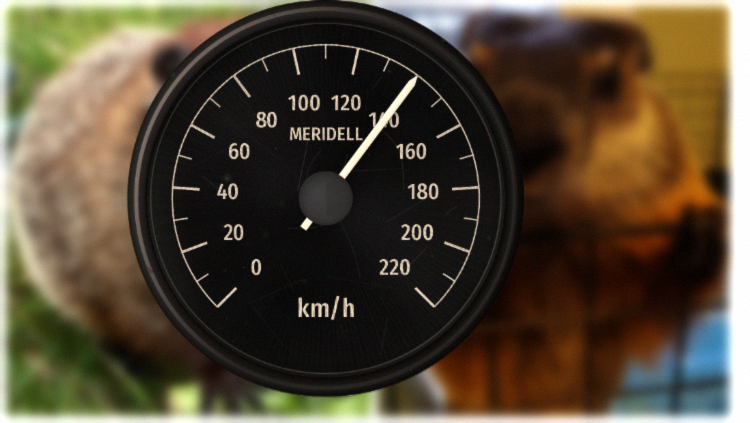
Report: 140 km/h
